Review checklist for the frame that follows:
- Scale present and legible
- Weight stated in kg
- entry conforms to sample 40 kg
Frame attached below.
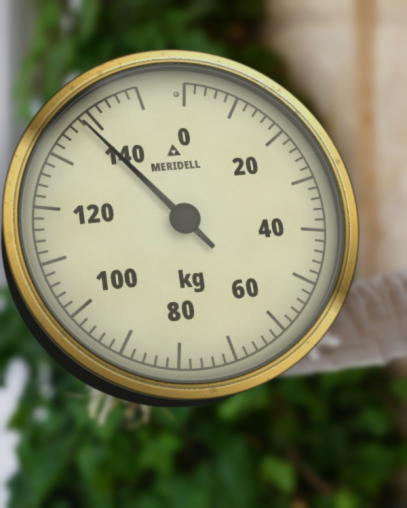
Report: 138 kg
